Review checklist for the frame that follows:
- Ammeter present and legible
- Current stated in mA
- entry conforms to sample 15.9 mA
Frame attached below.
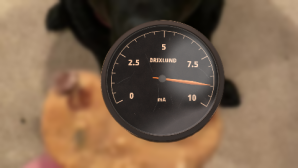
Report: 9 mA
